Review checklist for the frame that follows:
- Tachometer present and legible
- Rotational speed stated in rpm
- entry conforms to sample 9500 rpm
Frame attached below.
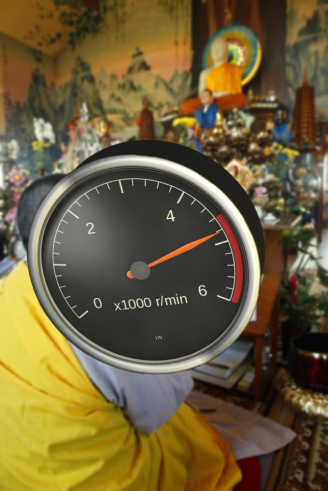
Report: 4800 rpm
